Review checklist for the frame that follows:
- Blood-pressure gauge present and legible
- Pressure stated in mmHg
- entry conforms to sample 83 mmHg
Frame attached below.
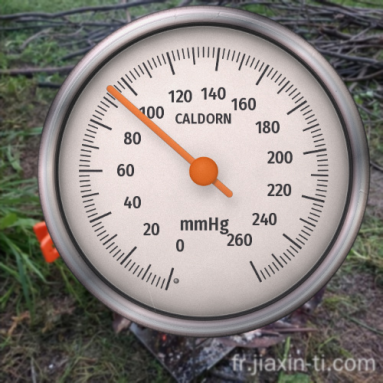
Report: 94 mmHg
